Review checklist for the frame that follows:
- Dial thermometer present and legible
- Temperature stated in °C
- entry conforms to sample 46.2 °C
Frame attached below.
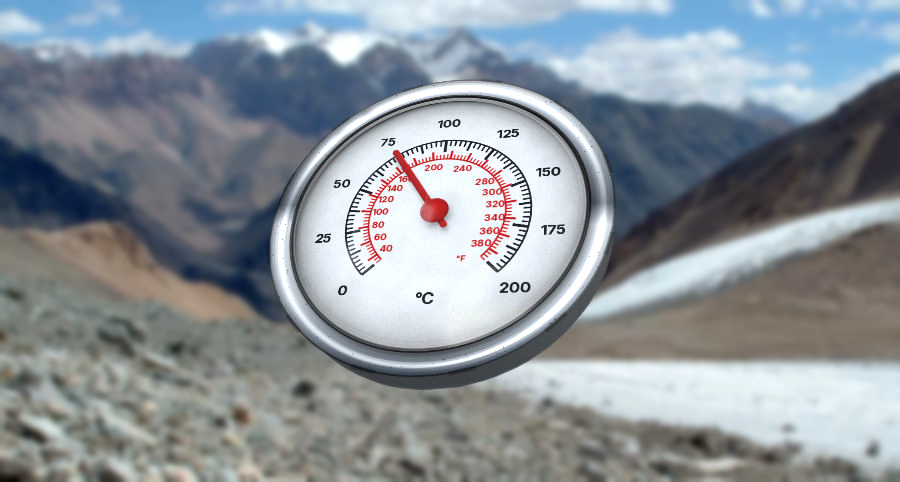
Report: 75 °C
